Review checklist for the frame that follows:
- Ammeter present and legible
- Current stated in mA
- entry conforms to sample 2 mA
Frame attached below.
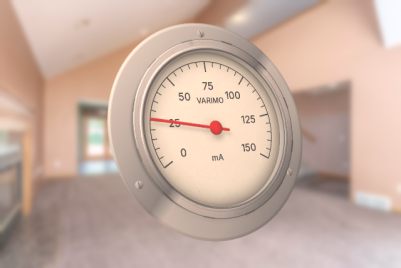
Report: 25 mA
